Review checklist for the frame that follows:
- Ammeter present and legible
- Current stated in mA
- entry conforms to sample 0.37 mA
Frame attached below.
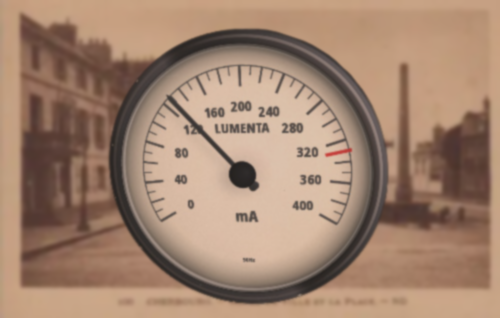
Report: 130 mA
